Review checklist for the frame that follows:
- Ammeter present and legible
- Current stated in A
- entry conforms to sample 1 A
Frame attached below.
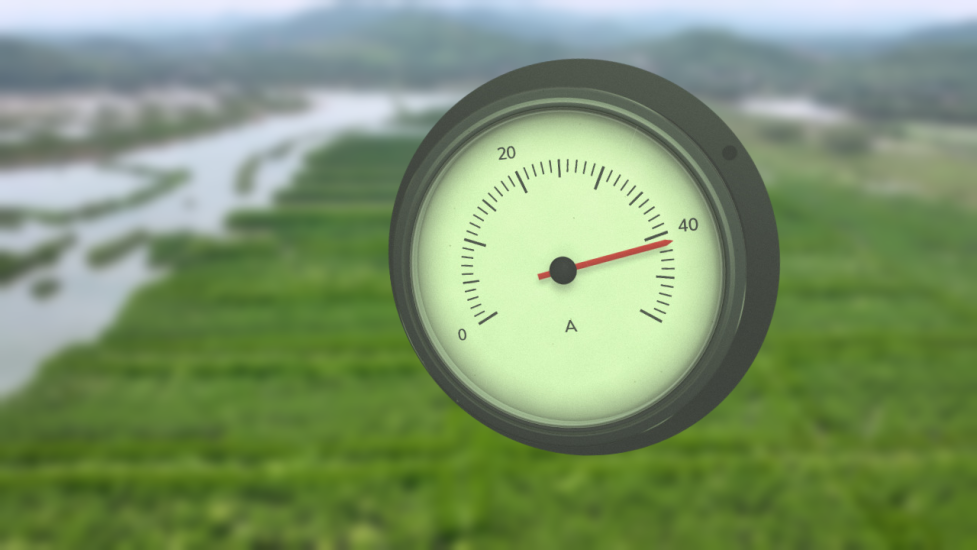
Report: 41 A
